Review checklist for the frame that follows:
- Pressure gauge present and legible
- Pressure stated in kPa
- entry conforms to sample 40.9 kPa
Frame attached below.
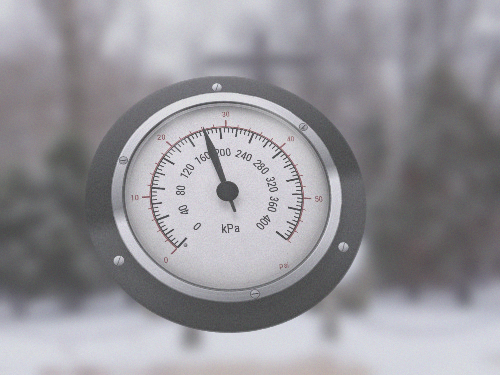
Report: 180 kPa
